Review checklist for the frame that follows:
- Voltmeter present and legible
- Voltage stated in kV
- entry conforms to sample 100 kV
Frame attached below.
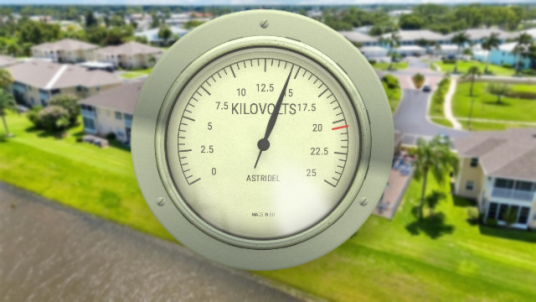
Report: 14.5 kV
